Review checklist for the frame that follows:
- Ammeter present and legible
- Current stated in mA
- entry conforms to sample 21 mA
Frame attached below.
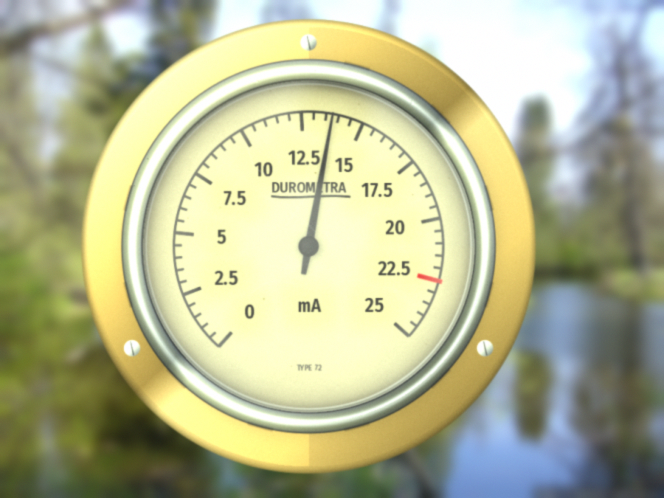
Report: 13.75 mA
